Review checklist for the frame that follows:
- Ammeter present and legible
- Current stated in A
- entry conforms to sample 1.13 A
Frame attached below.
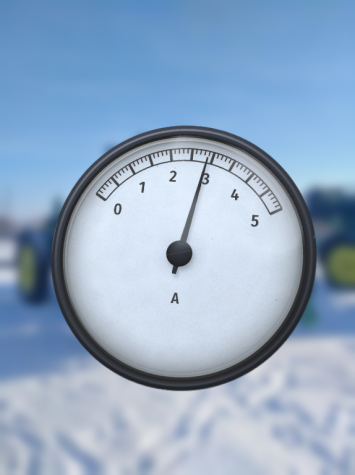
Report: 2.9 A
